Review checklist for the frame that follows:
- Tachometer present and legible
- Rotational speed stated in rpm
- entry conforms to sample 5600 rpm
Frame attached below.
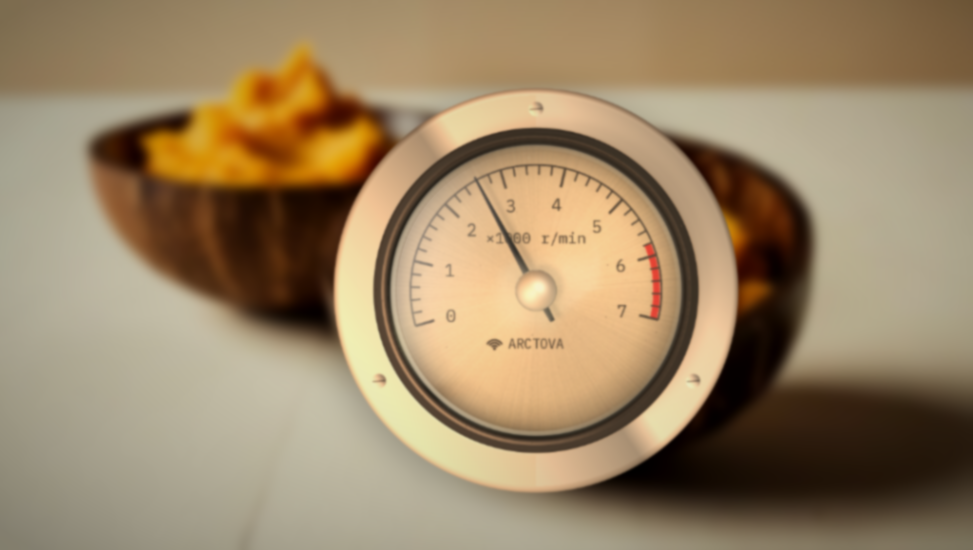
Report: 2600 rpm
